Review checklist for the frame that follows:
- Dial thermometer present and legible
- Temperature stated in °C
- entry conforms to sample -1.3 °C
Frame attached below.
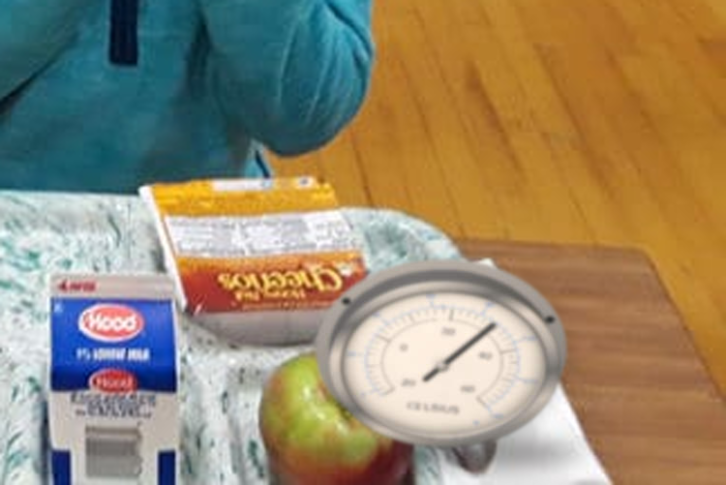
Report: 30 °C
